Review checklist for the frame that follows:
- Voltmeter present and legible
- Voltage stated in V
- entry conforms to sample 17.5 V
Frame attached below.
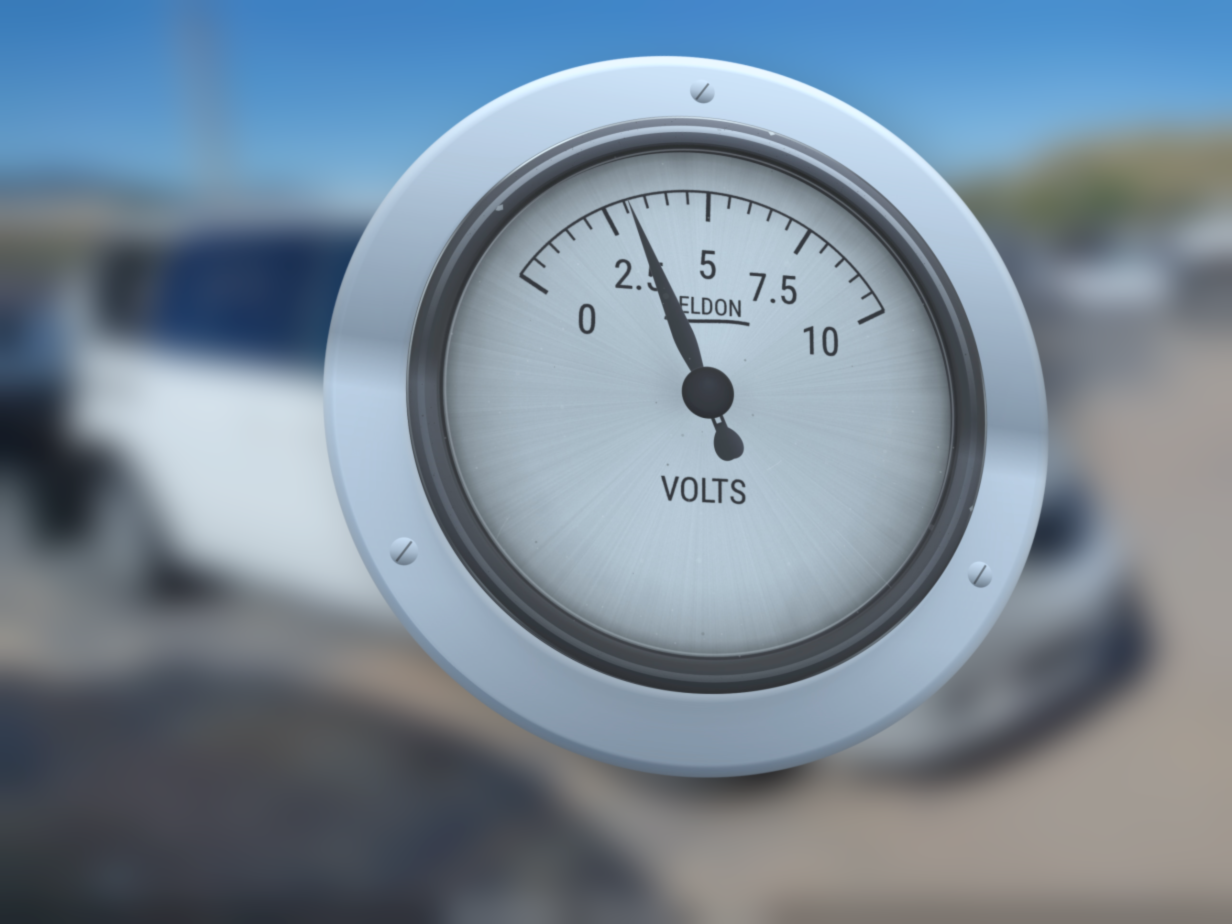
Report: 3 V
